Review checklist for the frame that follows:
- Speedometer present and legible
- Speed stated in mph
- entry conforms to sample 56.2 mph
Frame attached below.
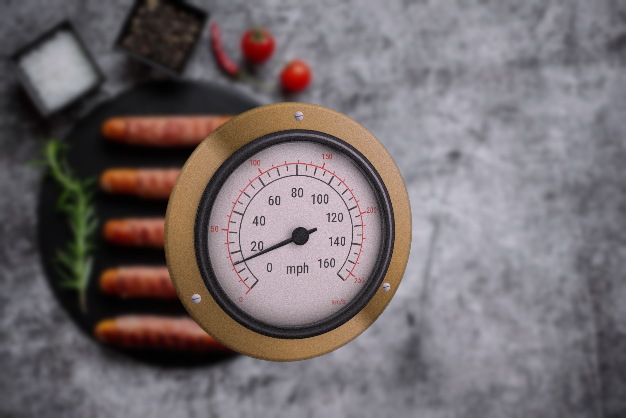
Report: 15 mph
